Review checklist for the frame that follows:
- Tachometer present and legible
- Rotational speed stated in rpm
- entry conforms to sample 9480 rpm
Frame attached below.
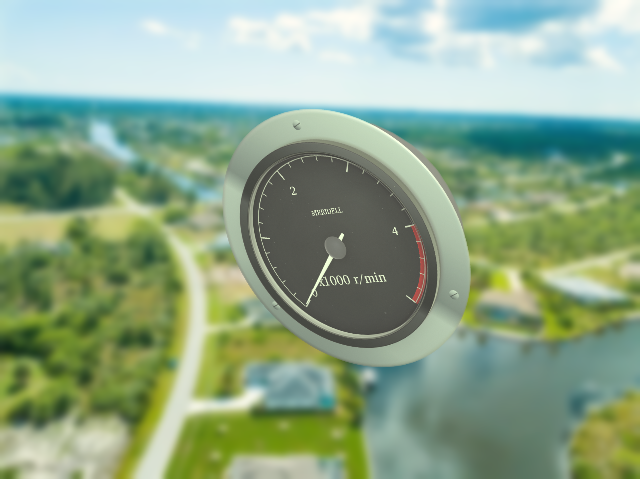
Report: 0 rpm
